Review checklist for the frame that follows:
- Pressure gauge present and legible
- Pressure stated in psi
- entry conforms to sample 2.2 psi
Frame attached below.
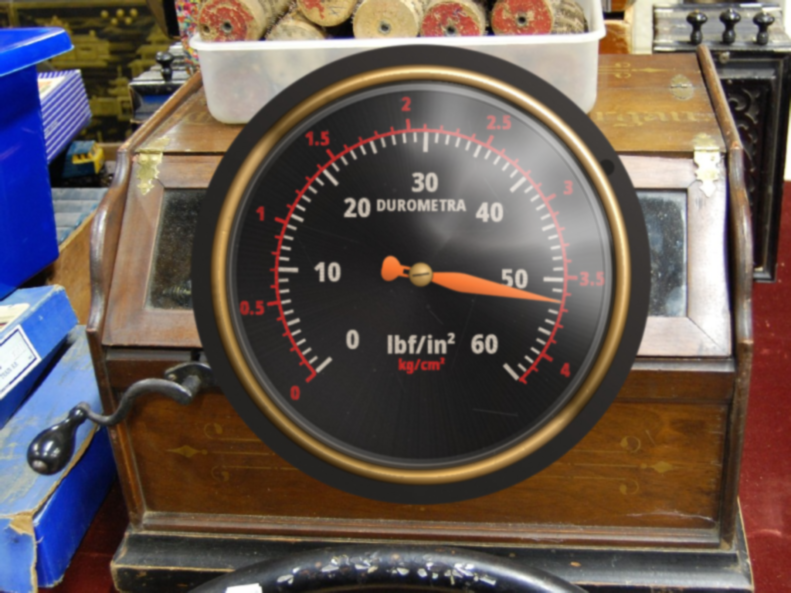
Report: 52 psi
